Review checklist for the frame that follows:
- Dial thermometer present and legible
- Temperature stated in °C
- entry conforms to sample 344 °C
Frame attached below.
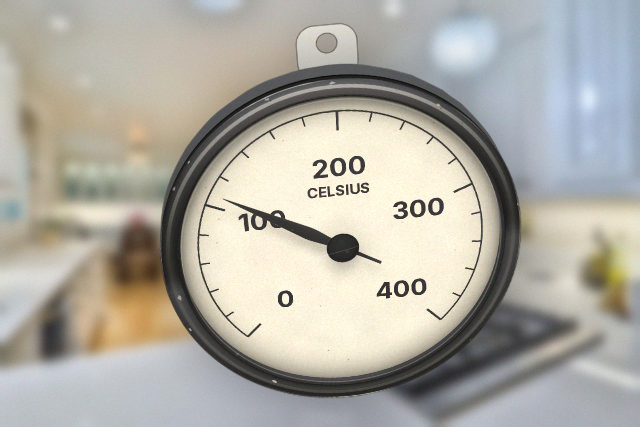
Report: 110 °C
